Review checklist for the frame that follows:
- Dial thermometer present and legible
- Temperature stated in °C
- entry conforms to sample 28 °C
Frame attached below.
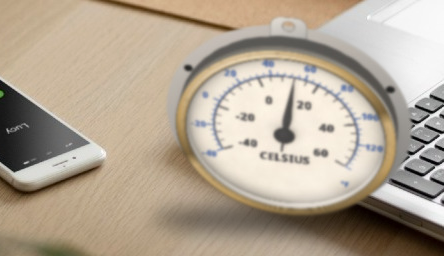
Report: 12 °C
